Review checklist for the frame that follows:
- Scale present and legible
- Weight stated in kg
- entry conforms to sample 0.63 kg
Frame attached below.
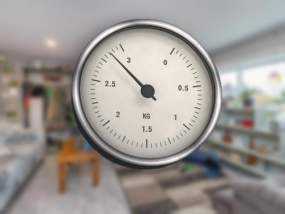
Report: 2.85 kg
